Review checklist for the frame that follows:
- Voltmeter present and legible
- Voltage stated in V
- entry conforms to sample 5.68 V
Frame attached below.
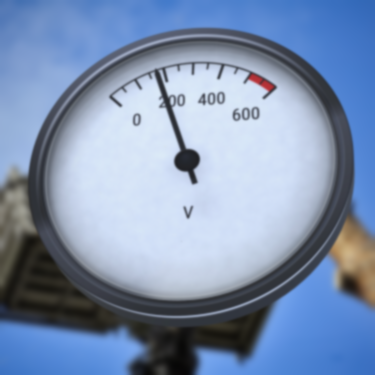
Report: 175 V
